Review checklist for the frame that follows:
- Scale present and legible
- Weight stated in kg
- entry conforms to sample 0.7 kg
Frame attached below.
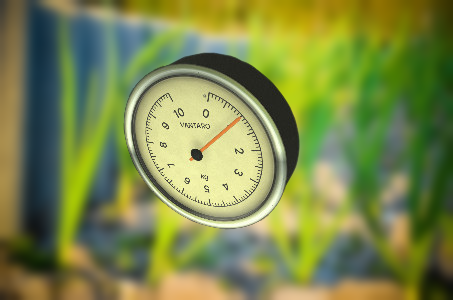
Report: 1 kg
